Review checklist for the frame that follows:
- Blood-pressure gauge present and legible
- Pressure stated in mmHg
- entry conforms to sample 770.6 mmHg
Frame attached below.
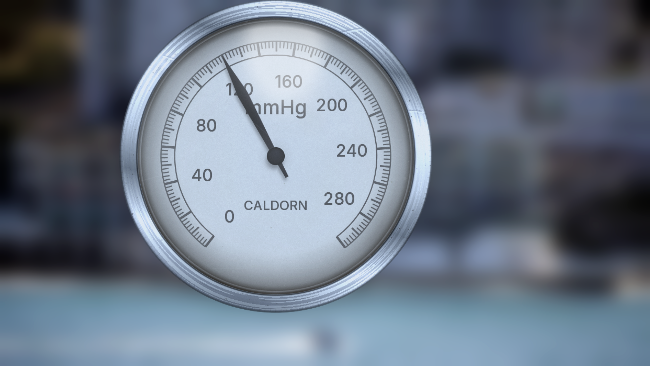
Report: 120 mmHg
